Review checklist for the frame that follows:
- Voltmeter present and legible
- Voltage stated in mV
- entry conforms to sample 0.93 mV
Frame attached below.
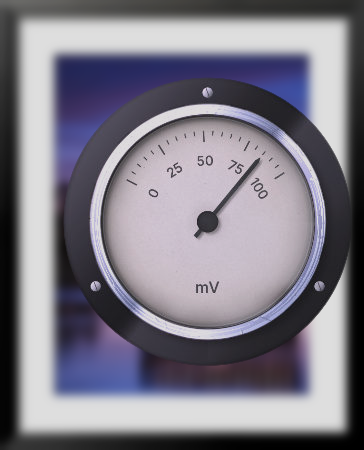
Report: 85 mV
